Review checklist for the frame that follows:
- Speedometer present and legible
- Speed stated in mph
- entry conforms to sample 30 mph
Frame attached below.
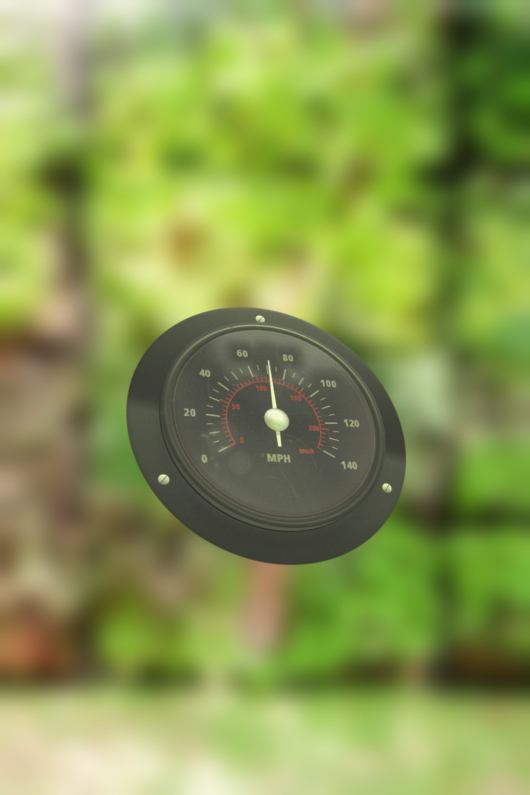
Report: 70 mph
